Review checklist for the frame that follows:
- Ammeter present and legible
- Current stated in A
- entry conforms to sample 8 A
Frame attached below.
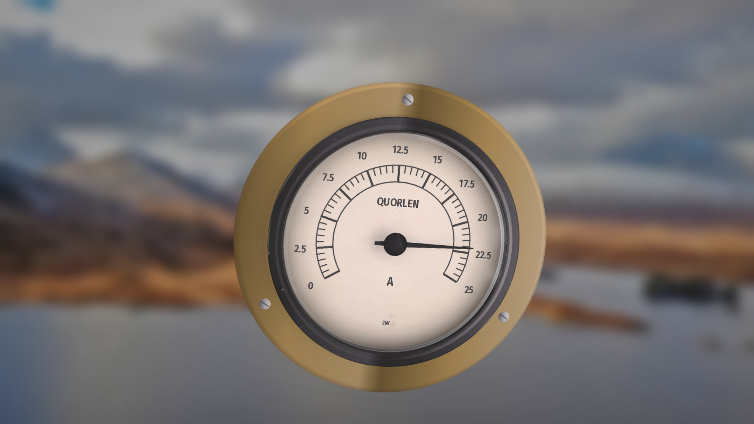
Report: 22 A
